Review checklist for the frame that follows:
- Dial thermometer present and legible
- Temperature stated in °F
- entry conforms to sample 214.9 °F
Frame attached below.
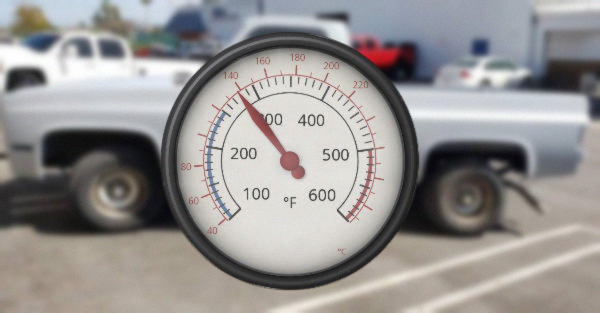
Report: 280 °F
